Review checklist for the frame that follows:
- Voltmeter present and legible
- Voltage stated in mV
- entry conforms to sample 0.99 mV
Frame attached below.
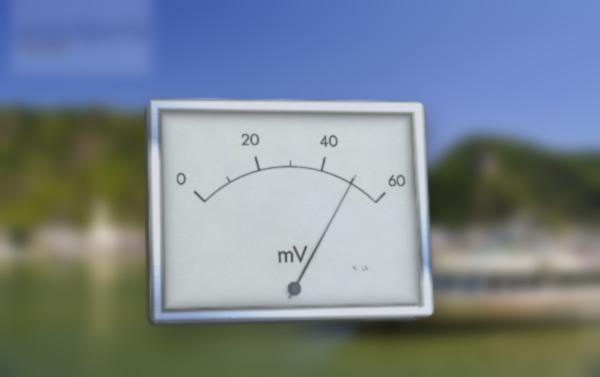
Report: 50 mV
